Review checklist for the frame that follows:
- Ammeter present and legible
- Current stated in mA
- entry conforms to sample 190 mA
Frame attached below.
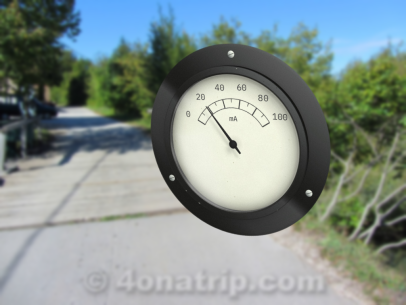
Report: 20 mA
